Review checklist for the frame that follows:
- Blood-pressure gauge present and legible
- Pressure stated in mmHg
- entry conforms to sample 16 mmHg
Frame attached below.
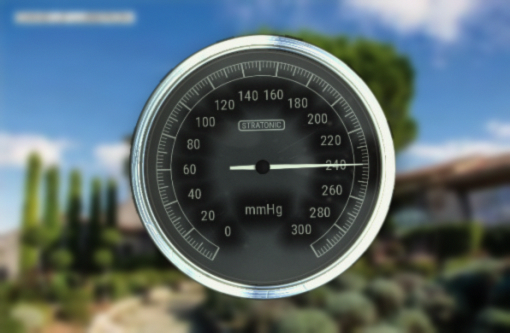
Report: 240 mmHg
